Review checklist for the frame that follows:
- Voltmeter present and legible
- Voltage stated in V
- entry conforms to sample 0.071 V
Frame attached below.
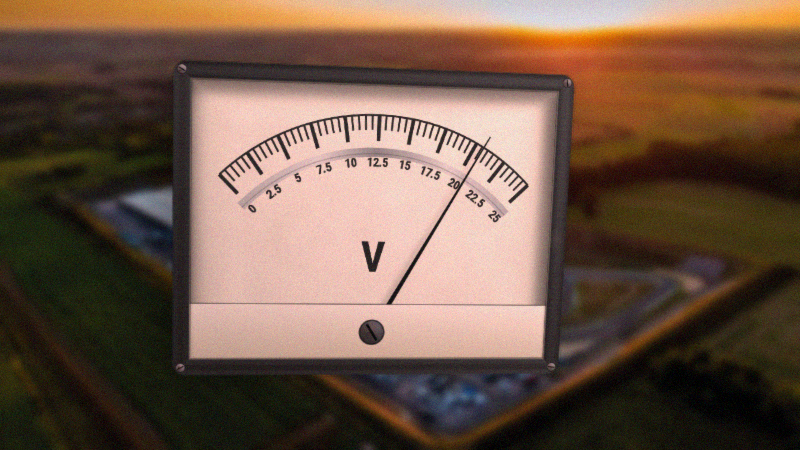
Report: 20.5 V
